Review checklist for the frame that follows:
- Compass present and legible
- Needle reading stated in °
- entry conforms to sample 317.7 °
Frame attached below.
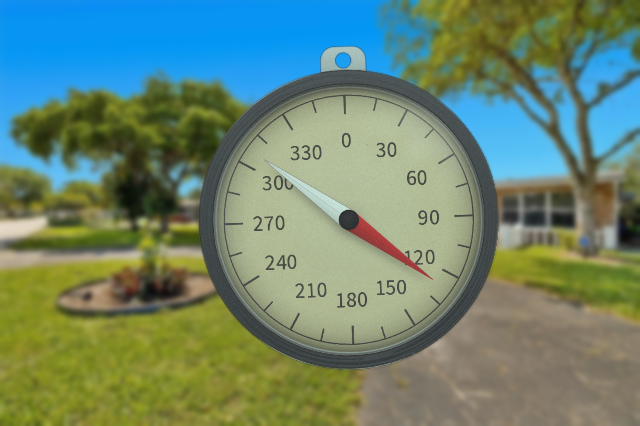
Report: 127.5 °
